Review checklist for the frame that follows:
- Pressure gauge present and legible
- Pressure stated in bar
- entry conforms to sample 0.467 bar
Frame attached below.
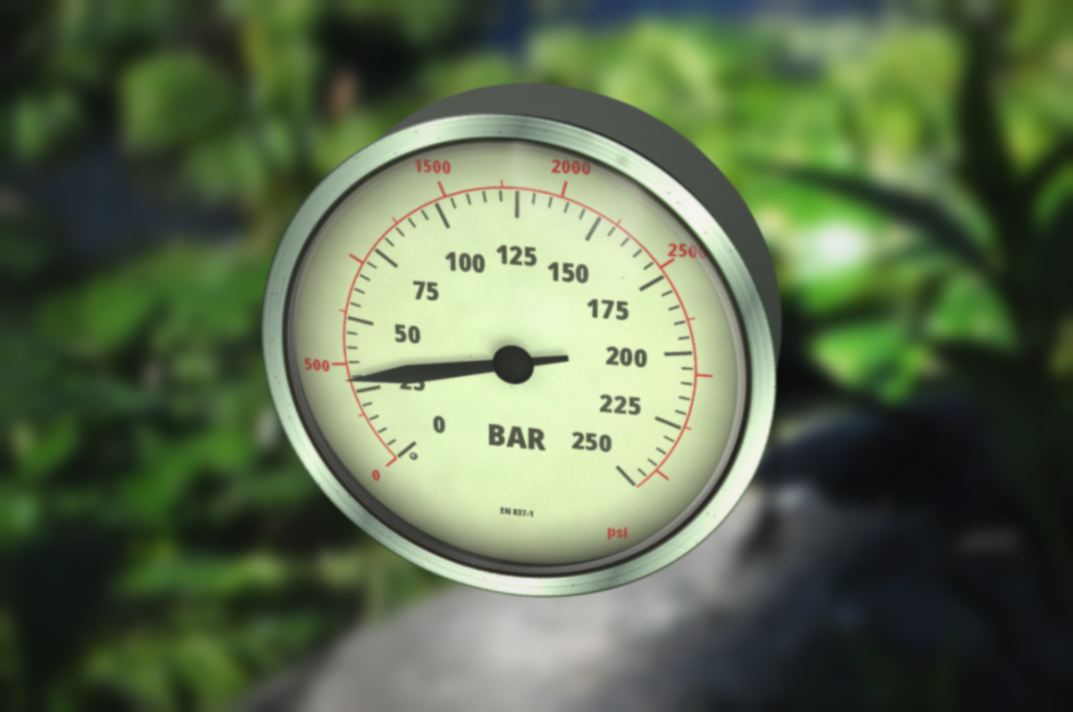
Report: 30 bar
